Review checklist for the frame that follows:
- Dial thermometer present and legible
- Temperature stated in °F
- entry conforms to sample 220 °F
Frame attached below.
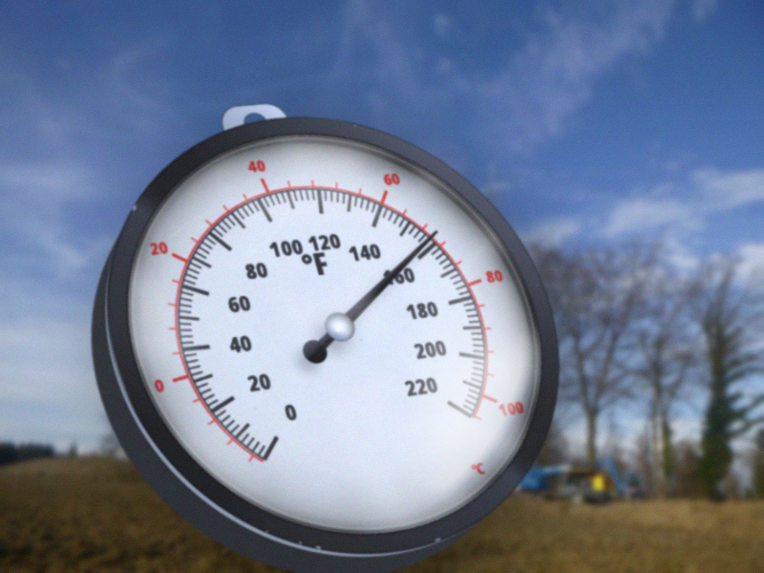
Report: 158 °F
